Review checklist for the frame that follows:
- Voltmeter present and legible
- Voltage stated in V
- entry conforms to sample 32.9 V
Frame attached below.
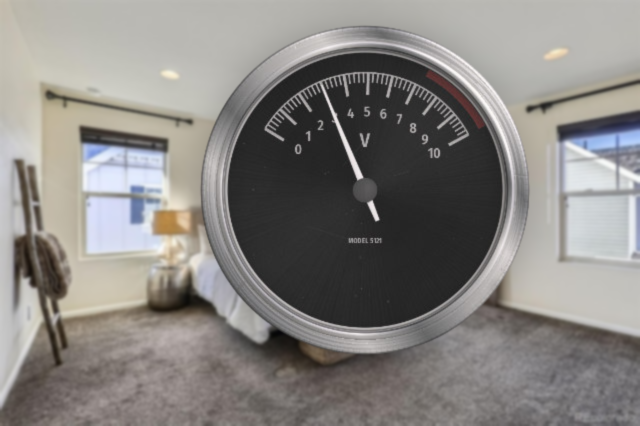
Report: 3 V
